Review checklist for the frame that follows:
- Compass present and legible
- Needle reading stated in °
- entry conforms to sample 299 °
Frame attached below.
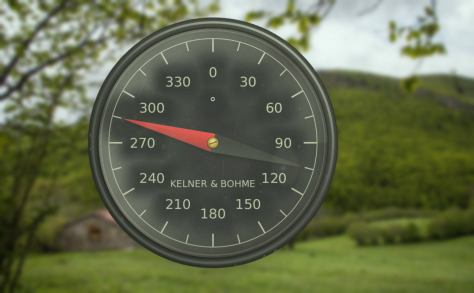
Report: 285 °
